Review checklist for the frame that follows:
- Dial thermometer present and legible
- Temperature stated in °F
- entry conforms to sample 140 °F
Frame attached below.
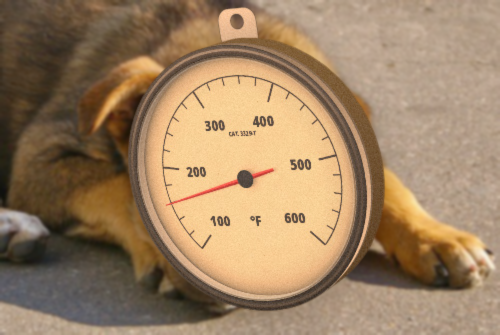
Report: 160 °F
